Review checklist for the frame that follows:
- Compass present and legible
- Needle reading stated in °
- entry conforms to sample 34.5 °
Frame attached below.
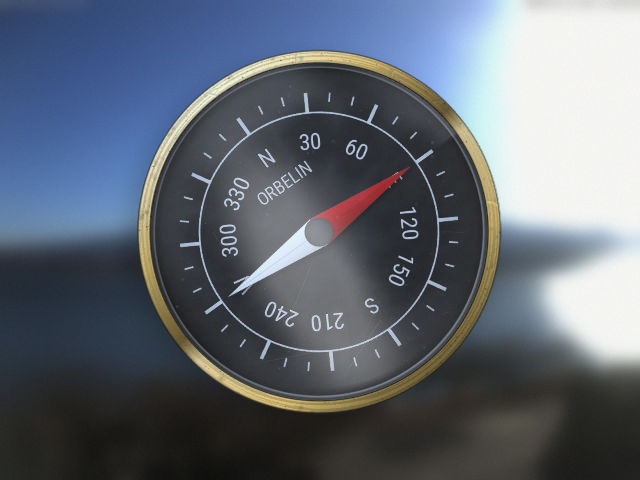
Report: 90 °
